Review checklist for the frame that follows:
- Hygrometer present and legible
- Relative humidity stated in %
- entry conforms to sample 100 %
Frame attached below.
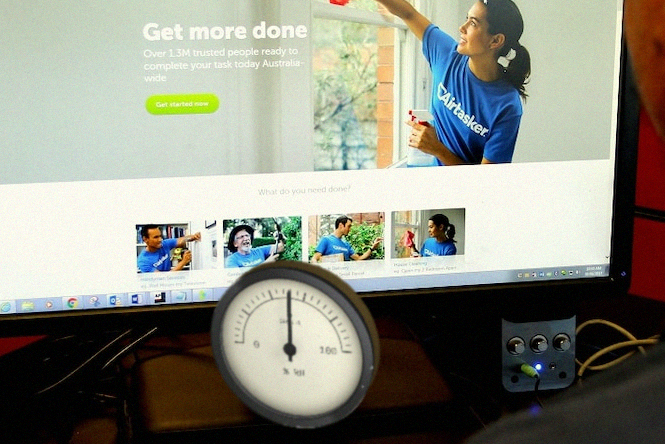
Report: 52 %
